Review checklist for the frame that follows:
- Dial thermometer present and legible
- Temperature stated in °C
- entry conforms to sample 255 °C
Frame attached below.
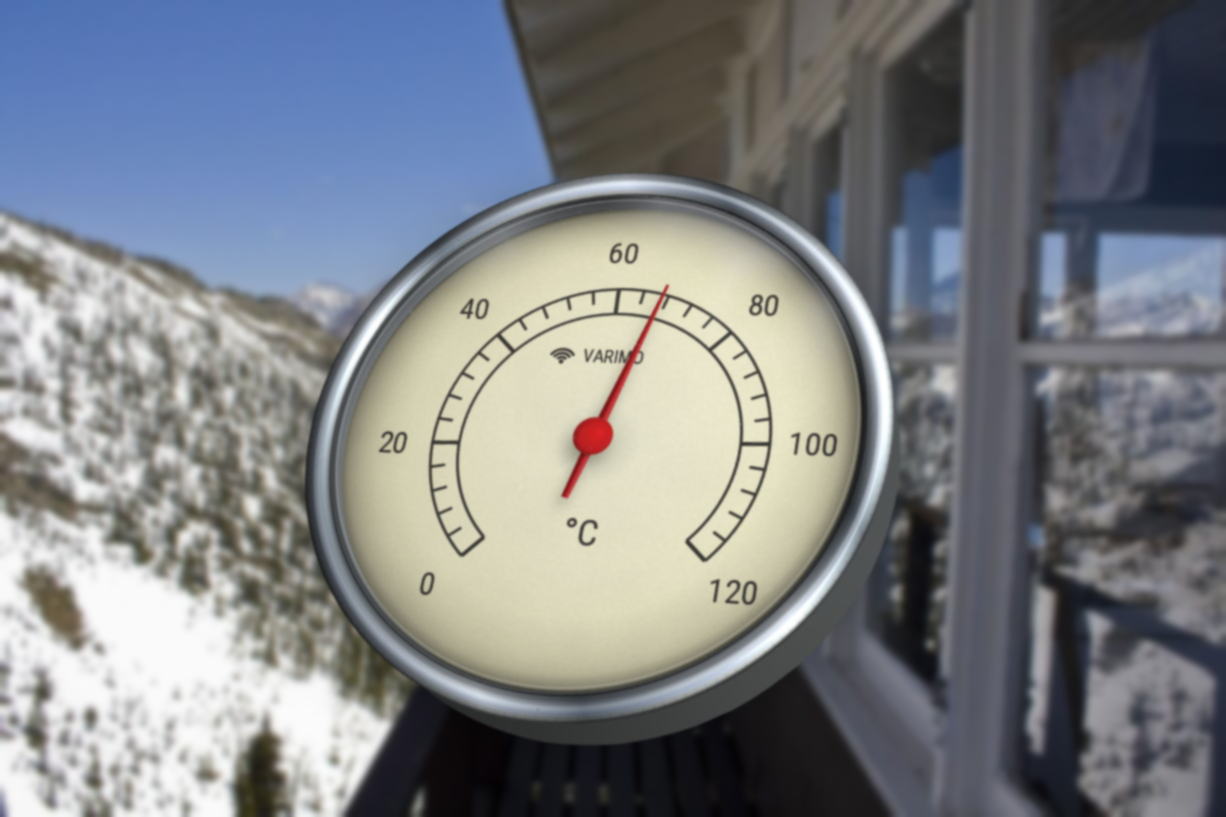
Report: 68 °C
